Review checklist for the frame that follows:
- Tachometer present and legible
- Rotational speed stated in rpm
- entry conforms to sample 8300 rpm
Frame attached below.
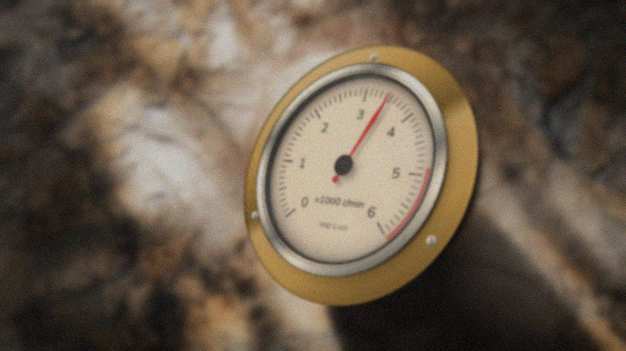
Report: 3500 rpm
